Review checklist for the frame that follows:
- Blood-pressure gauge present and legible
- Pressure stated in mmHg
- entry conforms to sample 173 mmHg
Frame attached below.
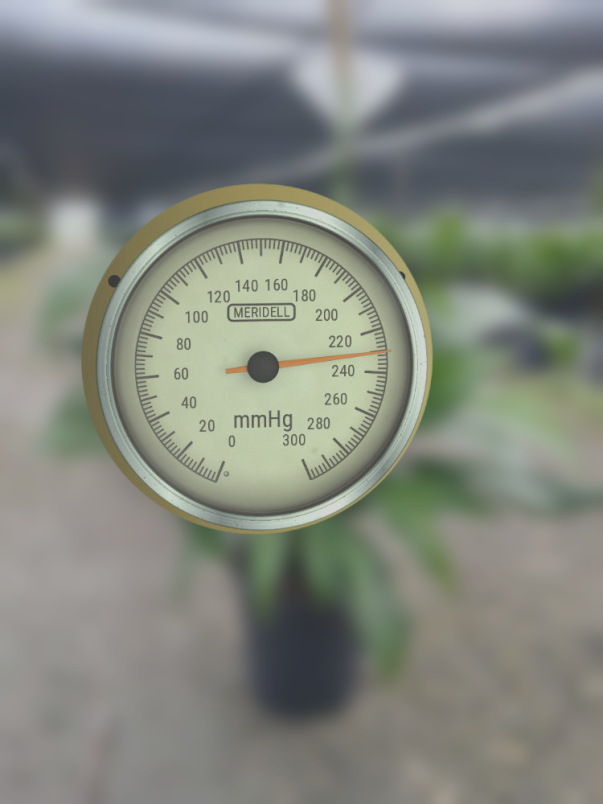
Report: 230 mmHg
